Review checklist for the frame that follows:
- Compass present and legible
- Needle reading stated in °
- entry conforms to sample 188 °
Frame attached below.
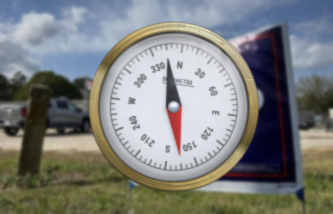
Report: 165 °
